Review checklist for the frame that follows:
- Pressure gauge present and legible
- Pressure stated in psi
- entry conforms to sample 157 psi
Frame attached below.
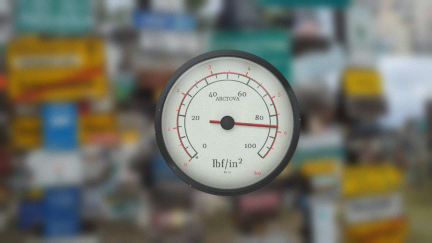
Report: 85 psi
